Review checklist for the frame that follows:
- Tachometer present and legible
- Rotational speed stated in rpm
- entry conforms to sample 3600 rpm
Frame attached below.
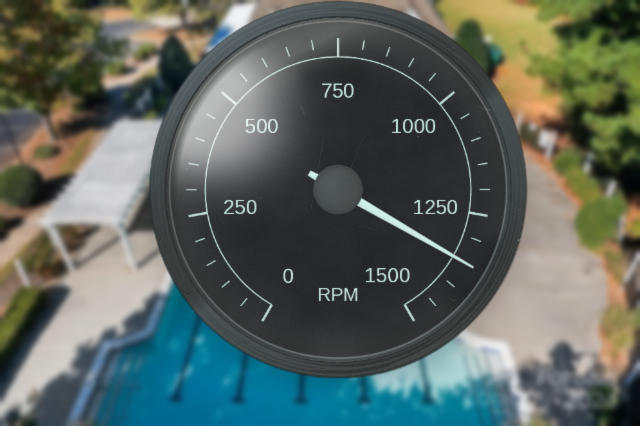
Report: 1350 rpm
